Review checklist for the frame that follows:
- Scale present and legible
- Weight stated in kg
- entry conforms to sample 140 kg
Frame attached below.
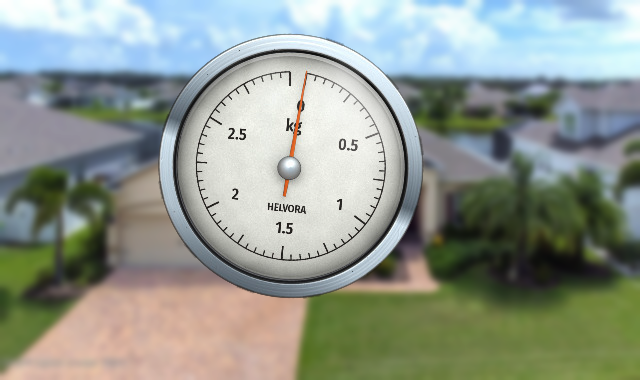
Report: 0 kg
